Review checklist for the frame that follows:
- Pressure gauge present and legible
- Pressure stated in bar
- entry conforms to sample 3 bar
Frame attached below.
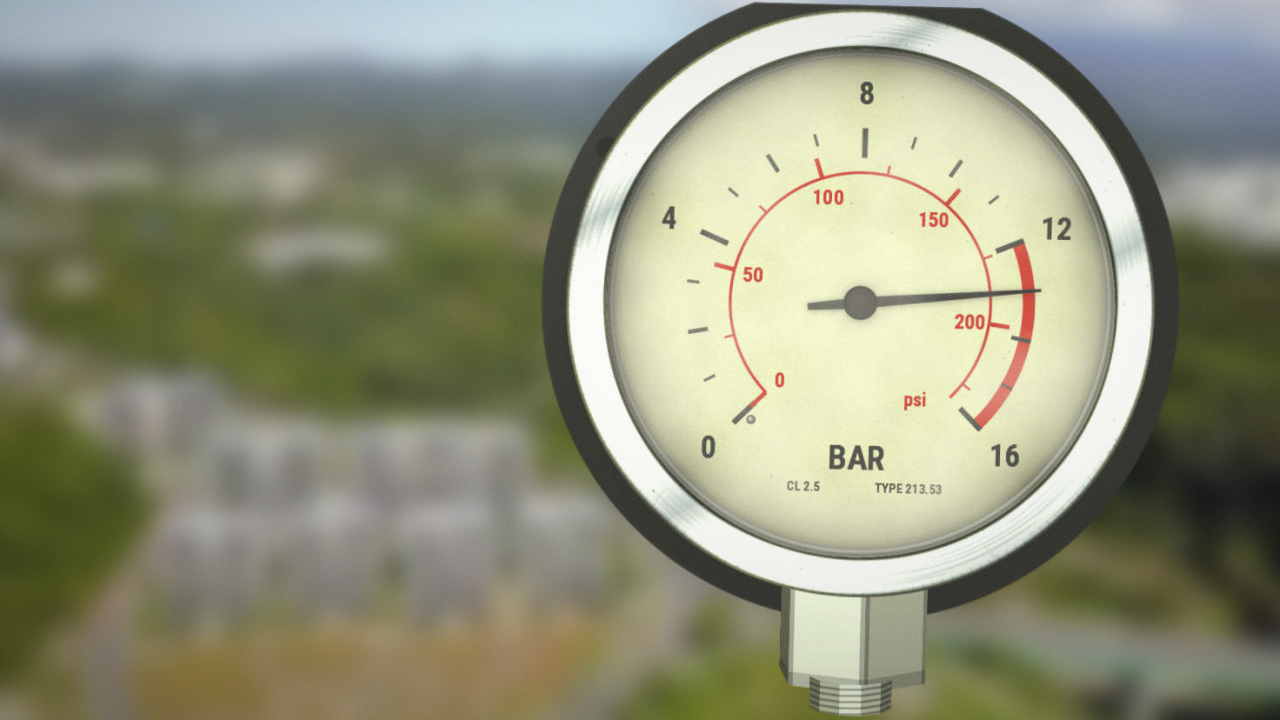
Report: 13 bar
